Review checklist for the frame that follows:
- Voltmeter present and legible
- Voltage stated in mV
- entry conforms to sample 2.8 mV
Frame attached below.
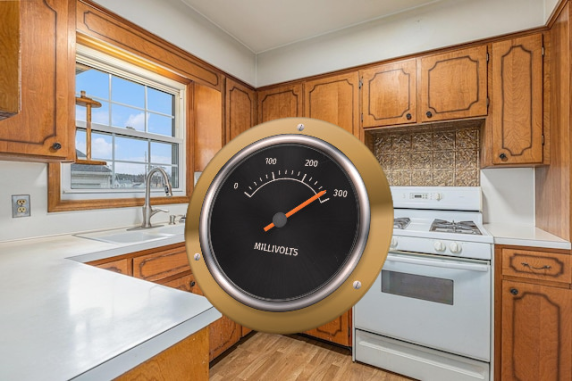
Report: 280 mV
